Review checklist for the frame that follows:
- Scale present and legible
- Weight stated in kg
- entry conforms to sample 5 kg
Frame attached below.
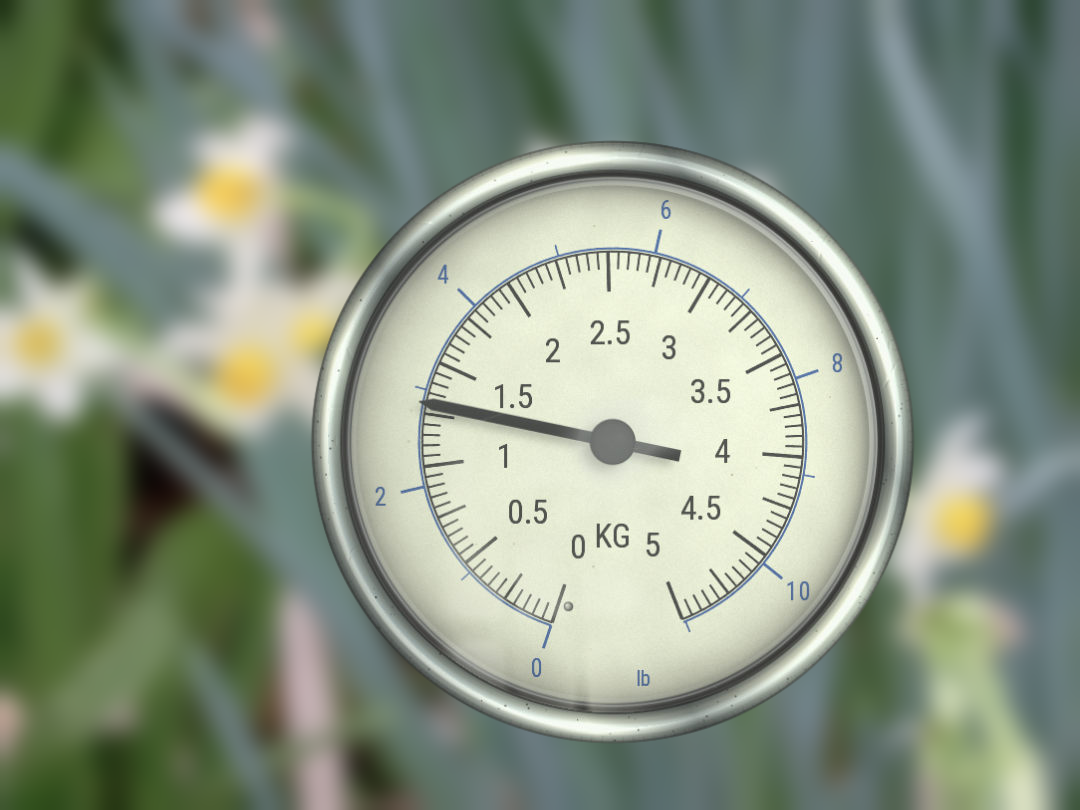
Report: 1.3 kg
